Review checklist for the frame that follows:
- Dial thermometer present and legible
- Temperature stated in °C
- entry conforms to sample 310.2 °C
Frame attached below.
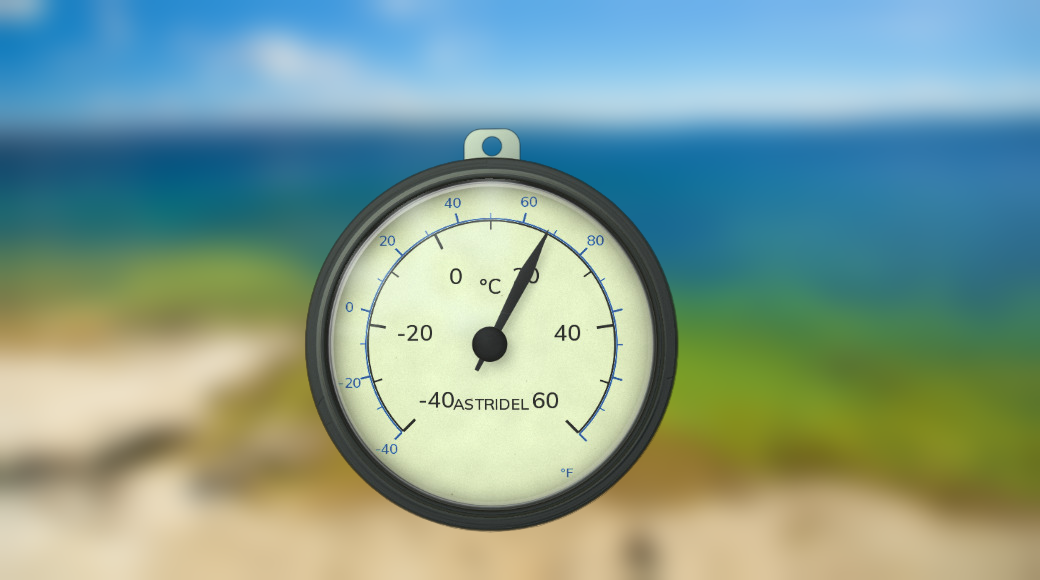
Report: 20 °C
